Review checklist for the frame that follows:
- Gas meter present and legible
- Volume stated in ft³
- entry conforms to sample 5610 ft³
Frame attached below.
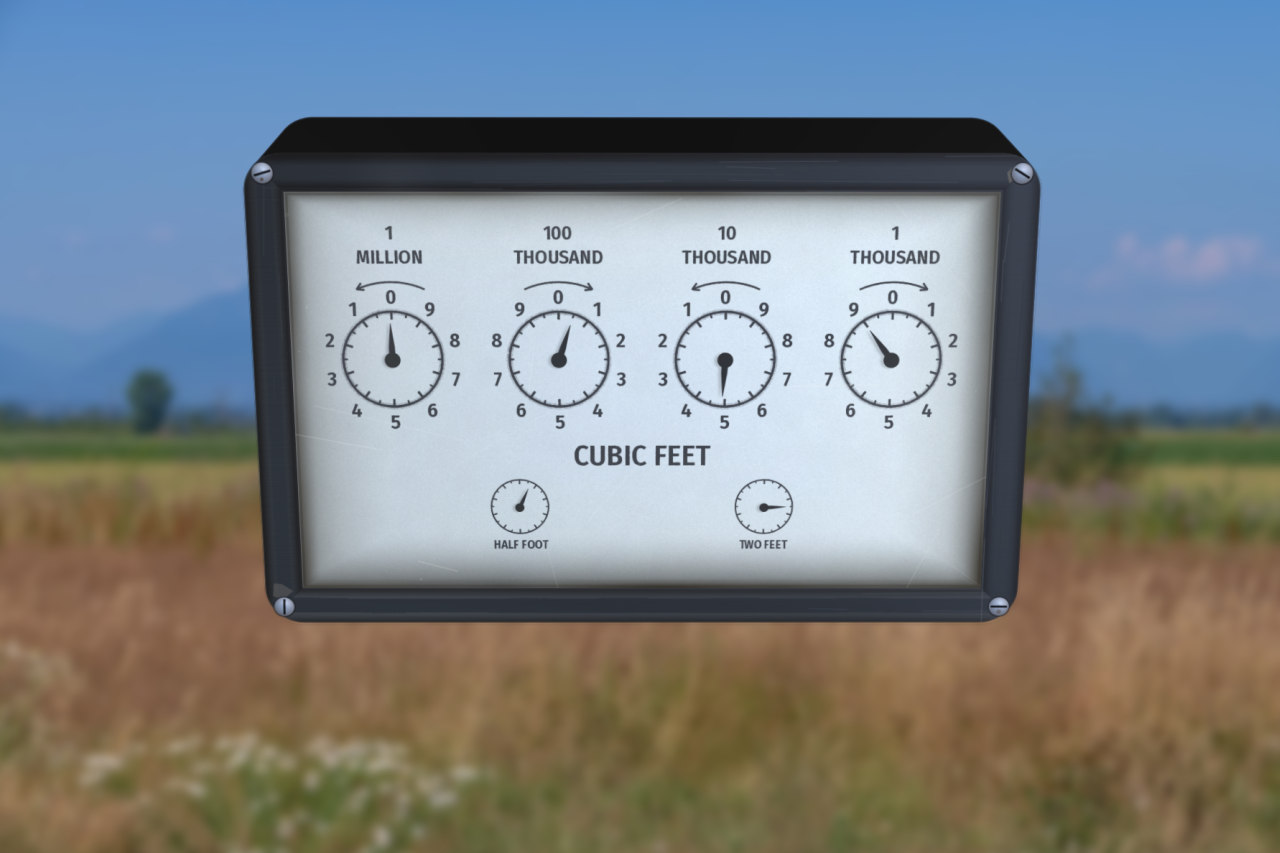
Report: 4900 ft³
